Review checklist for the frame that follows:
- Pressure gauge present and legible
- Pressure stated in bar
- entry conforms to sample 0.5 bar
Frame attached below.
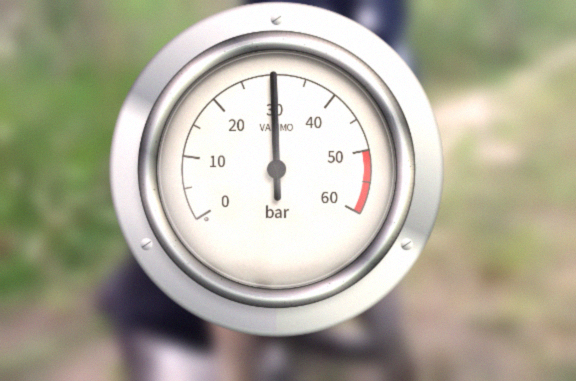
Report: 30 bar
